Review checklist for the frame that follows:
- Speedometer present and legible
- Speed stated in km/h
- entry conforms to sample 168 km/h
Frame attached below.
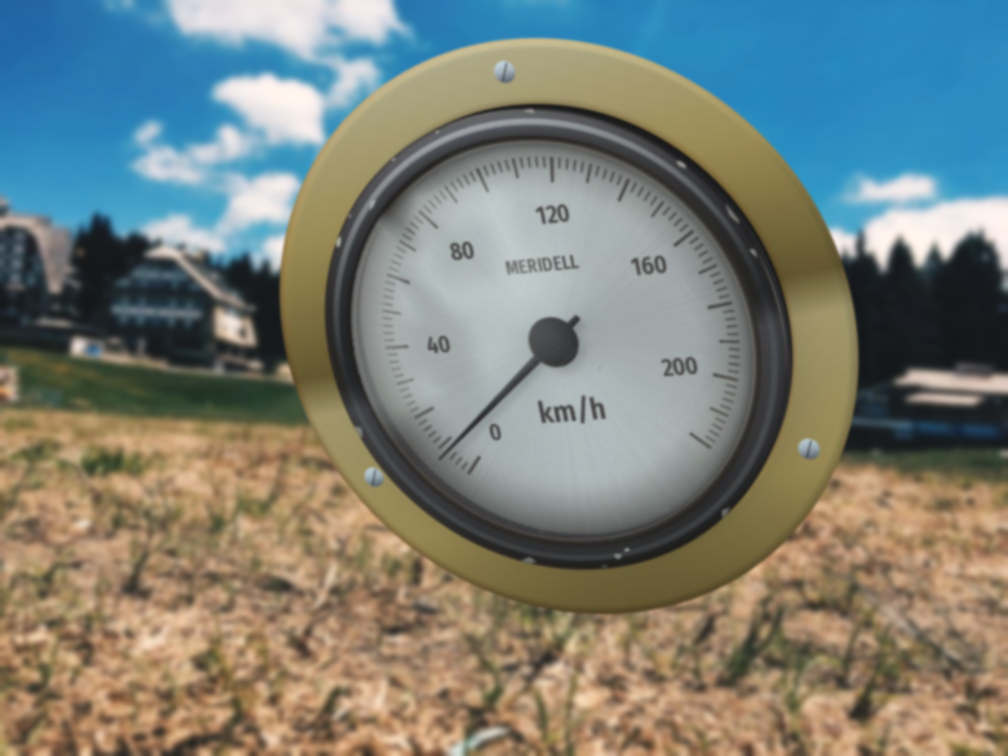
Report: 8 km/h
